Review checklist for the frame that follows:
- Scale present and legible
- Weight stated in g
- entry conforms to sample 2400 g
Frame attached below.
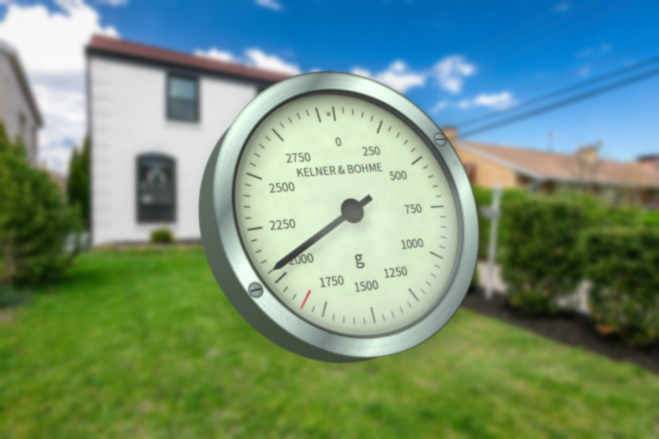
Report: 2050 g
